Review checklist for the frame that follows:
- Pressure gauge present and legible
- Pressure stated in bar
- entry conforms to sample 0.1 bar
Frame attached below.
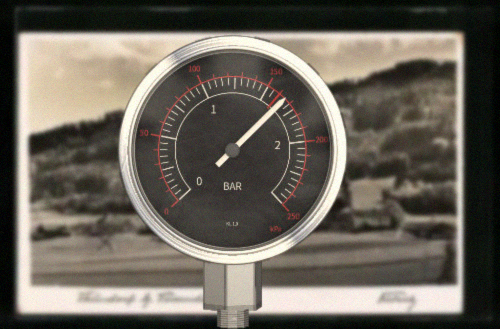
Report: 1.65 bar
